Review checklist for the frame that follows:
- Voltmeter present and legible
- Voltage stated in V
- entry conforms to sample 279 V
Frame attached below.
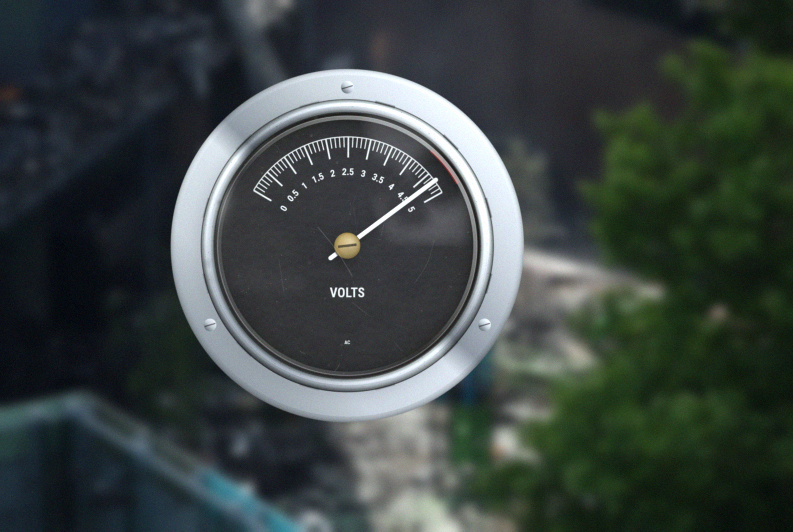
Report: 4.7 V
